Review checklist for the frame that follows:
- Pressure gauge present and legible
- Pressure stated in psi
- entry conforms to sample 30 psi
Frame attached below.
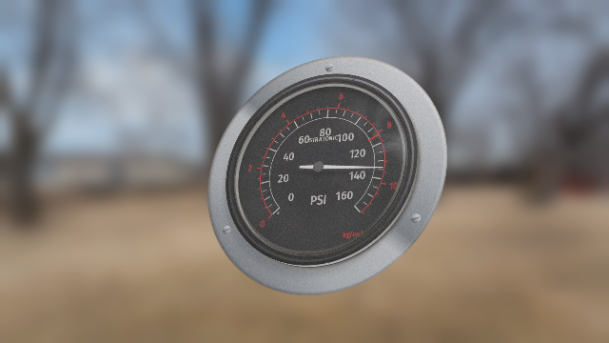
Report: 135 psi
